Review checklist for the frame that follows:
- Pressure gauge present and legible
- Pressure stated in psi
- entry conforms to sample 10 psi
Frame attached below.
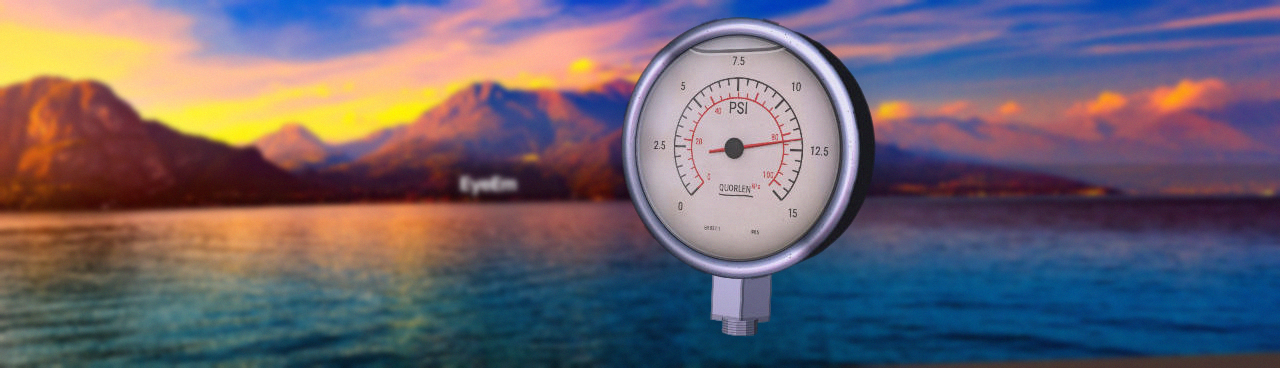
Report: 12 psi
